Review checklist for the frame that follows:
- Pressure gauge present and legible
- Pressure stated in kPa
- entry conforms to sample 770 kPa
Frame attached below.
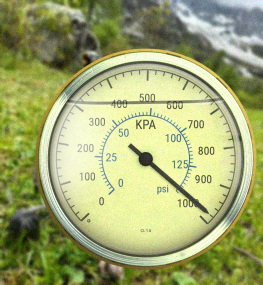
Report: 980 kPa
